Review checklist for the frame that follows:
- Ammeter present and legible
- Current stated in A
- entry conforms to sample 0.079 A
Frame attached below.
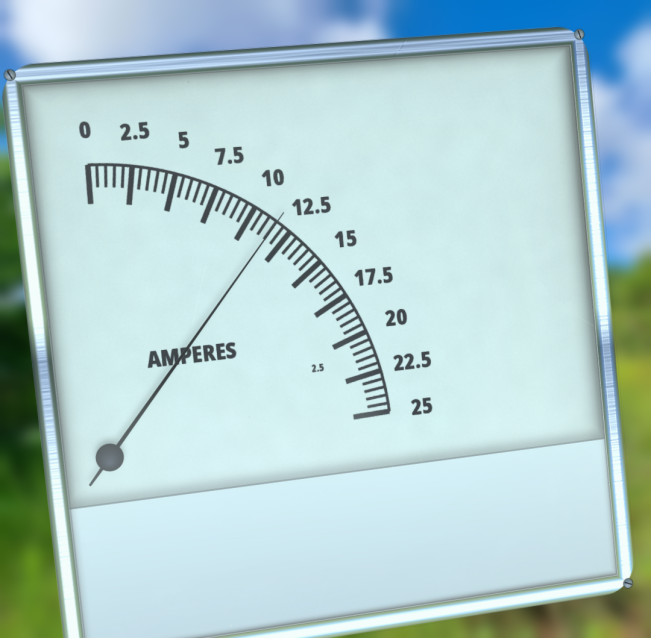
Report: 11.5 A
